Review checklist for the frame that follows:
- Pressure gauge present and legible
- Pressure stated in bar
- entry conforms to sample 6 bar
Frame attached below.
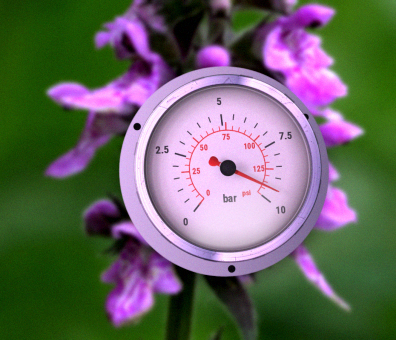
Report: 9.5 bar
